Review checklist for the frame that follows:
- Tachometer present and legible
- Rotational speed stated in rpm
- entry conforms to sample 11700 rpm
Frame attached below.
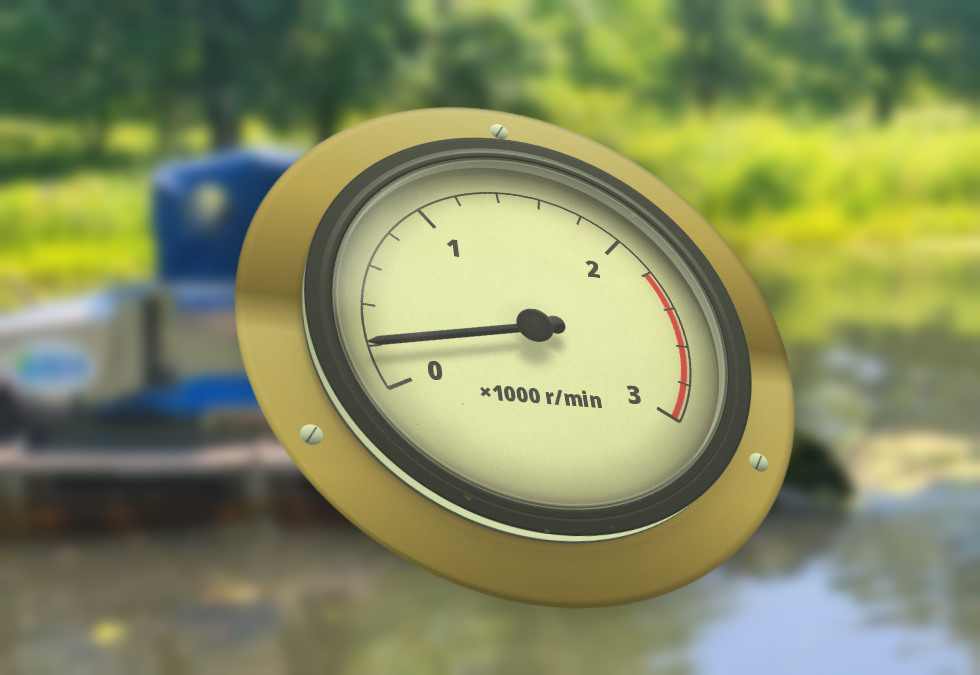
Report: 200 rpm
